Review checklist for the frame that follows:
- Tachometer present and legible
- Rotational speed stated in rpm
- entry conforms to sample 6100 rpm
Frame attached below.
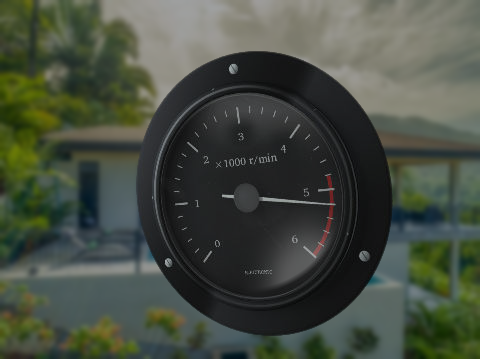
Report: 5200 rpm
